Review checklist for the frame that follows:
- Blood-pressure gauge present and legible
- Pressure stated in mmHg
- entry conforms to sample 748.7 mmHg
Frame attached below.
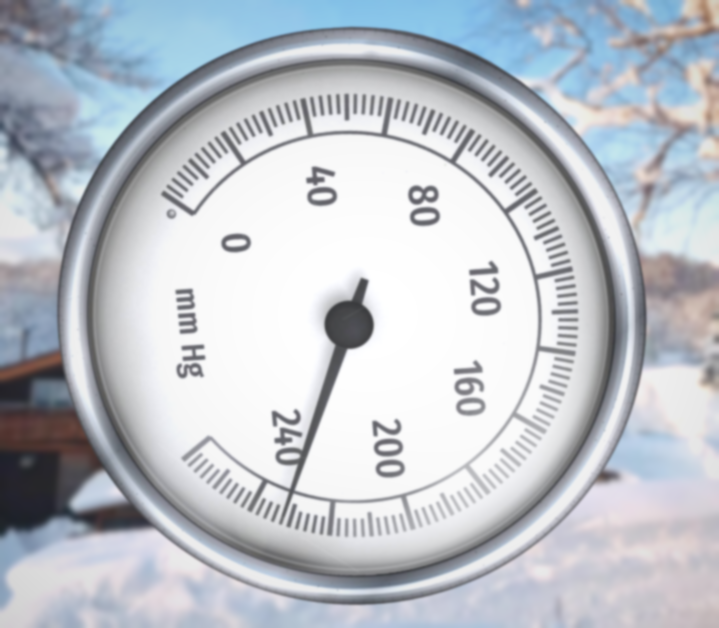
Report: 232 mmHg
